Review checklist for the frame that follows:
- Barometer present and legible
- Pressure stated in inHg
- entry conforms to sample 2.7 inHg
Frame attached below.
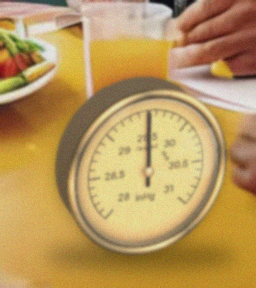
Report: 29.5 inHg
